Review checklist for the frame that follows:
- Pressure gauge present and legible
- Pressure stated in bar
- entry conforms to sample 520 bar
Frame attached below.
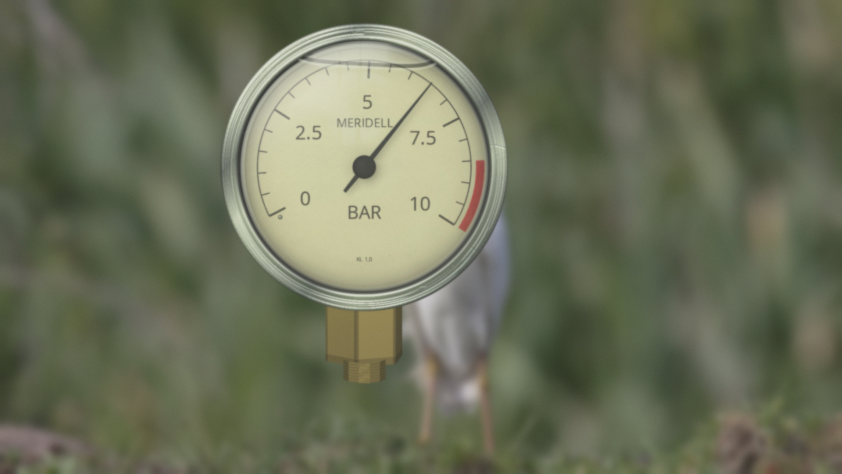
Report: 6.5 bar
